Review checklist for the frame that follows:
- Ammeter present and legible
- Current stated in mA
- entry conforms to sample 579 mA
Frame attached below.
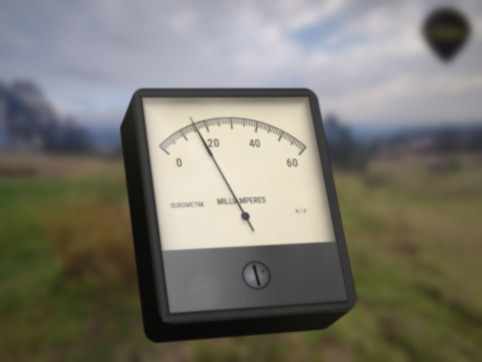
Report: 15 mA
